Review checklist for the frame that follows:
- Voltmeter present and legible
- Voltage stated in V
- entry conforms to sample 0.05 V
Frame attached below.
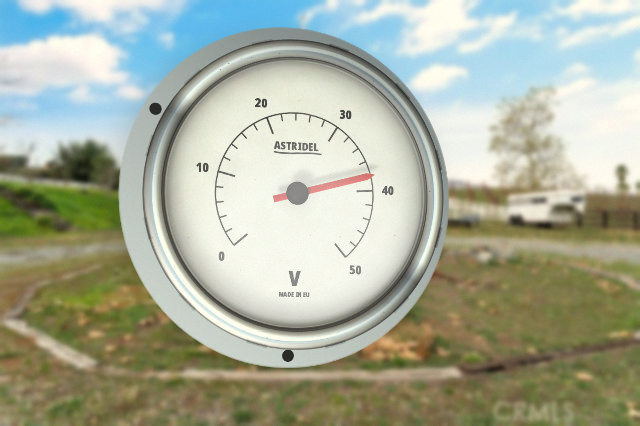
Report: 38 V
